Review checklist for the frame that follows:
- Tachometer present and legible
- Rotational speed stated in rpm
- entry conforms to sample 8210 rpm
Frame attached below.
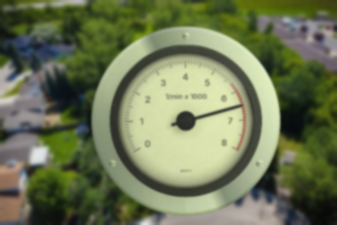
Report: 6500 rpm
